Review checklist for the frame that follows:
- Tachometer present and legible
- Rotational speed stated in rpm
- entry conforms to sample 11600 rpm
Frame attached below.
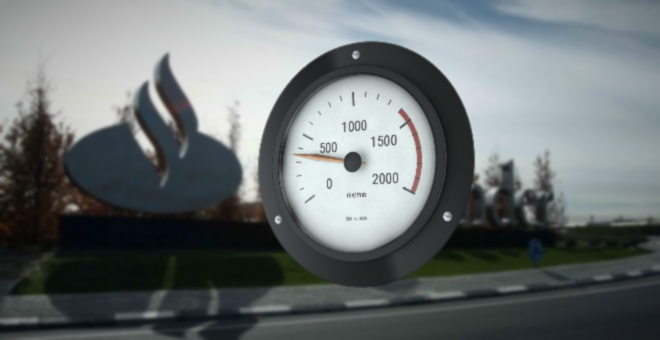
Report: 350 rpm
